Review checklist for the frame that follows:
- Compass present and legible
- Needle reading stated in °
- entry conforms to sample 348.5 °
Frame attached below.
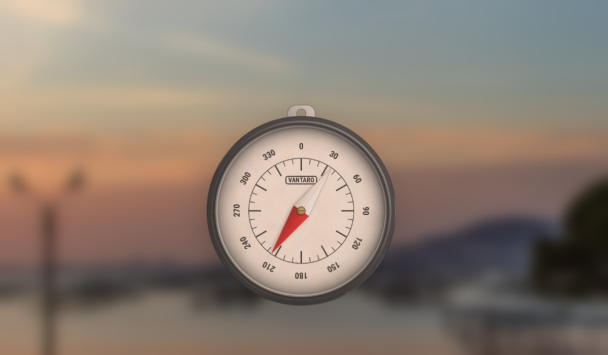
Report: 215 °
